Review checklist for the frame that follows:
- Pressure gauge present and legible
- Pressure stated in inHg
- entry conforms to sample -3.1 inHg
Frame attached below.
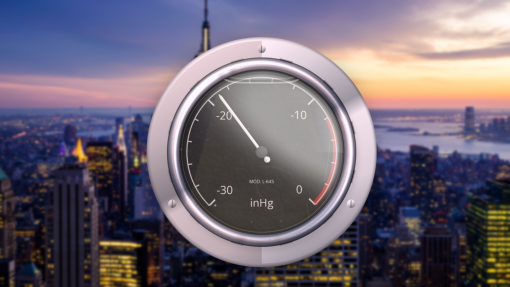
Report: -19 inHg
